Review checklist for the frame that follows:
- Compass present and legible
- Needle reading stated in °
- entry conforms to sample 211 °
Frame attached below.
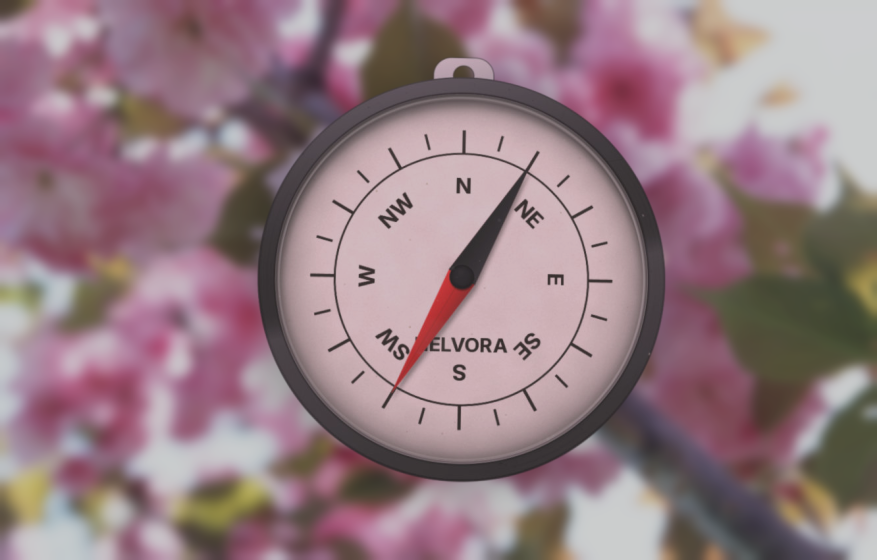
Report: 210 °
